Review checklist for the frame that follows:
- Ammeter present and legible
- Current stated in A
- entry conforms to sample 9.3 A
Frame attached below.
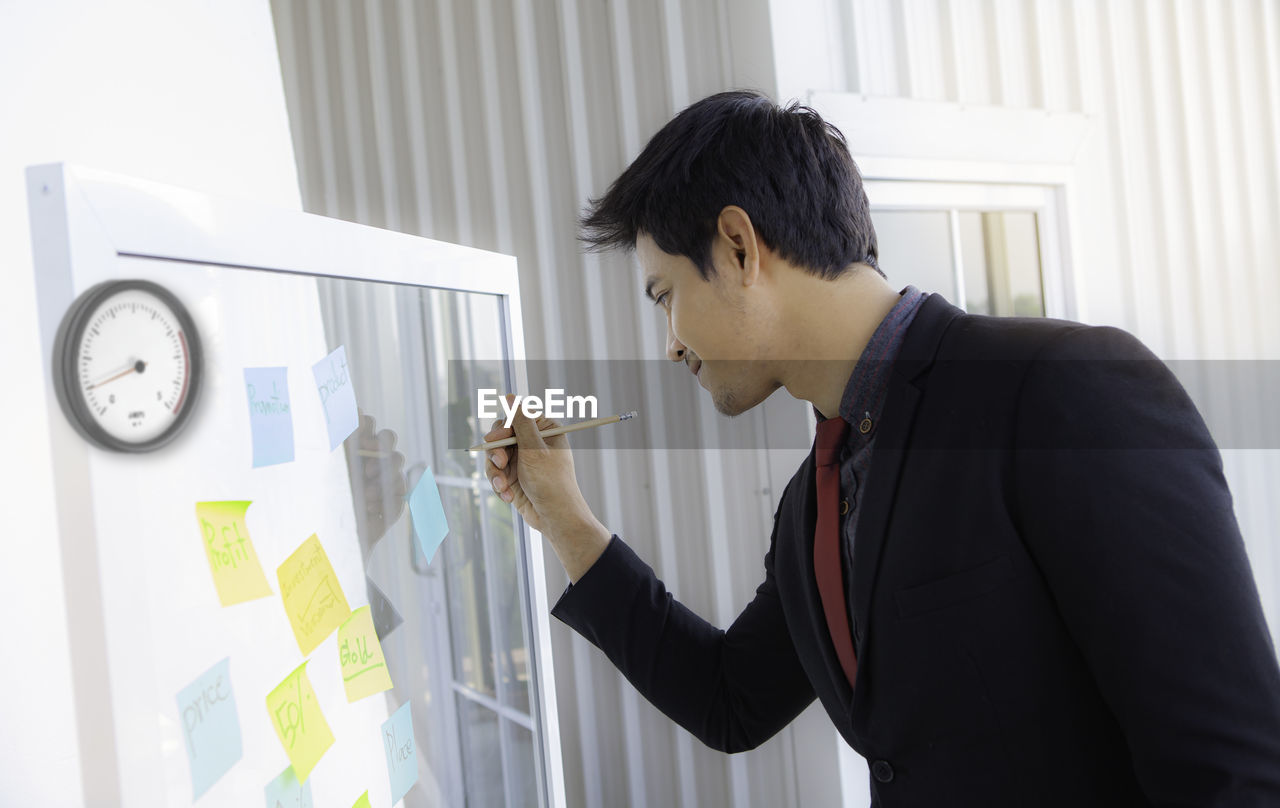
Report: 0.5 A
